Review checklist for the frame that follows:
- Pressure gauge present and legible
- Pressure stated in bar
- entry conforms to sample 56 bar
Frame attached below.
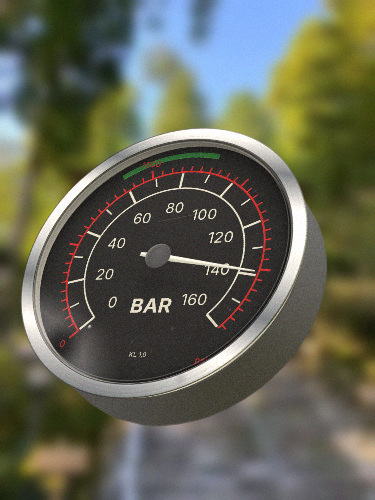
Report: 140 bar
